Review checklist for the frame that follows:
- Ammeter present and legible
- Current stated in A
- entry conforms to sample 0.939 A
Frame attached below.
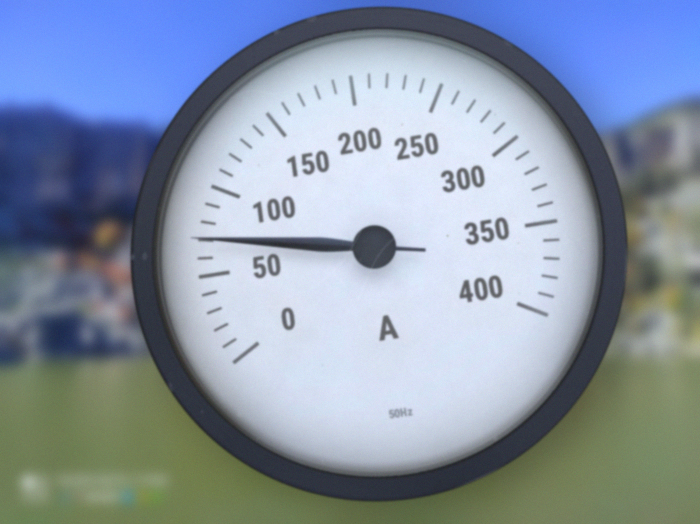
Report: 70 A
